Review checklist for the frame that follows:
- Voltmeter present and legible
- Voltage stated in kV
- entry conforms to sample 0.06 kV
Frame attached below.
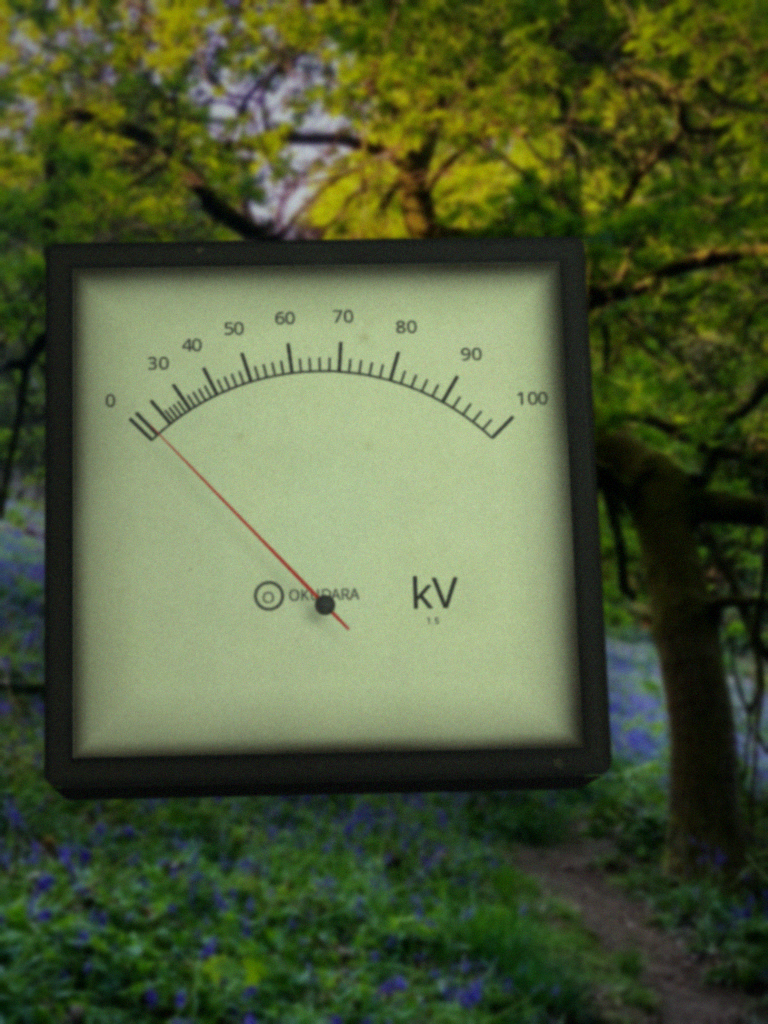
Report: 10 kV
